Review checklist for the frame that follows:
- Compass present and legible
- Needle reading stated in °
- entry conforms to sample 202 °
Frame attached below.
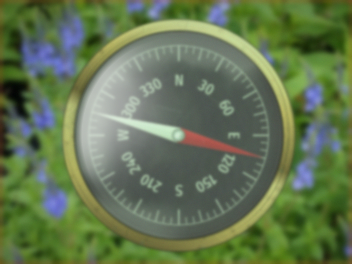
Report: 105 °
